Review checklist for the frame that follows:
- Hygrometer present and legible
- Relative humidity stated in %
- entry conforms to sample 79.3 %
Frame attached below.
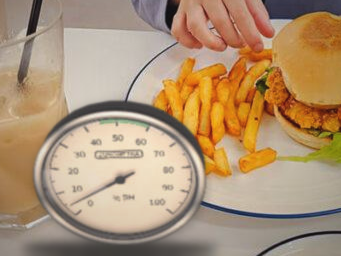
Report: 5 %
